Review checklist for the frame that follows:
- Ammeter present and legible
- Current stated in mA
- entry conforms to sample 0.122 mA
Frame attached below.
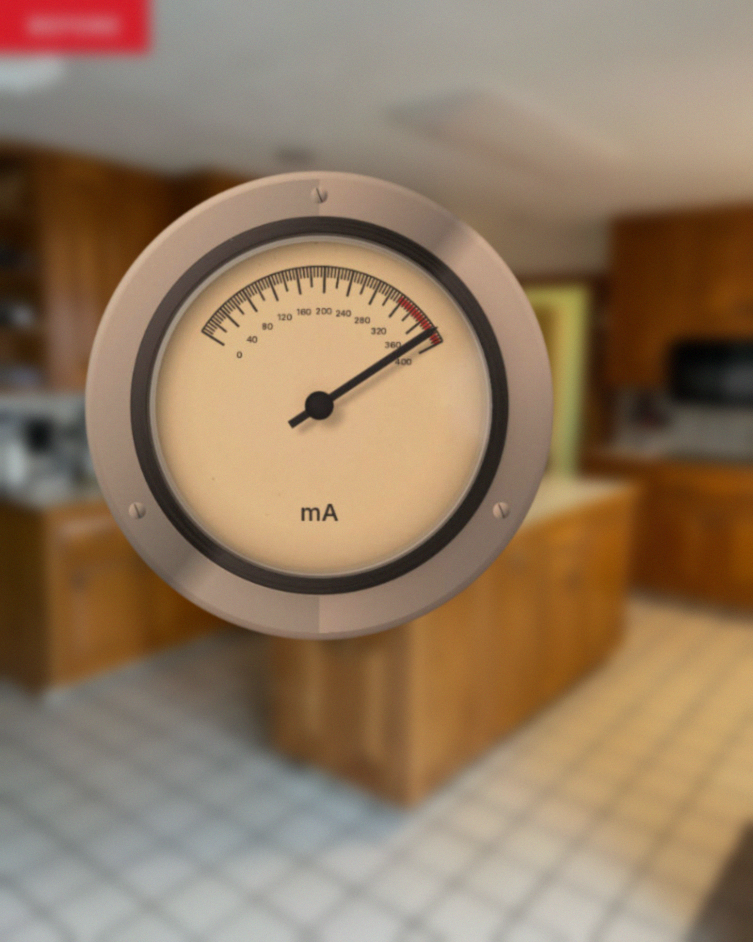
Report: 380 mA
